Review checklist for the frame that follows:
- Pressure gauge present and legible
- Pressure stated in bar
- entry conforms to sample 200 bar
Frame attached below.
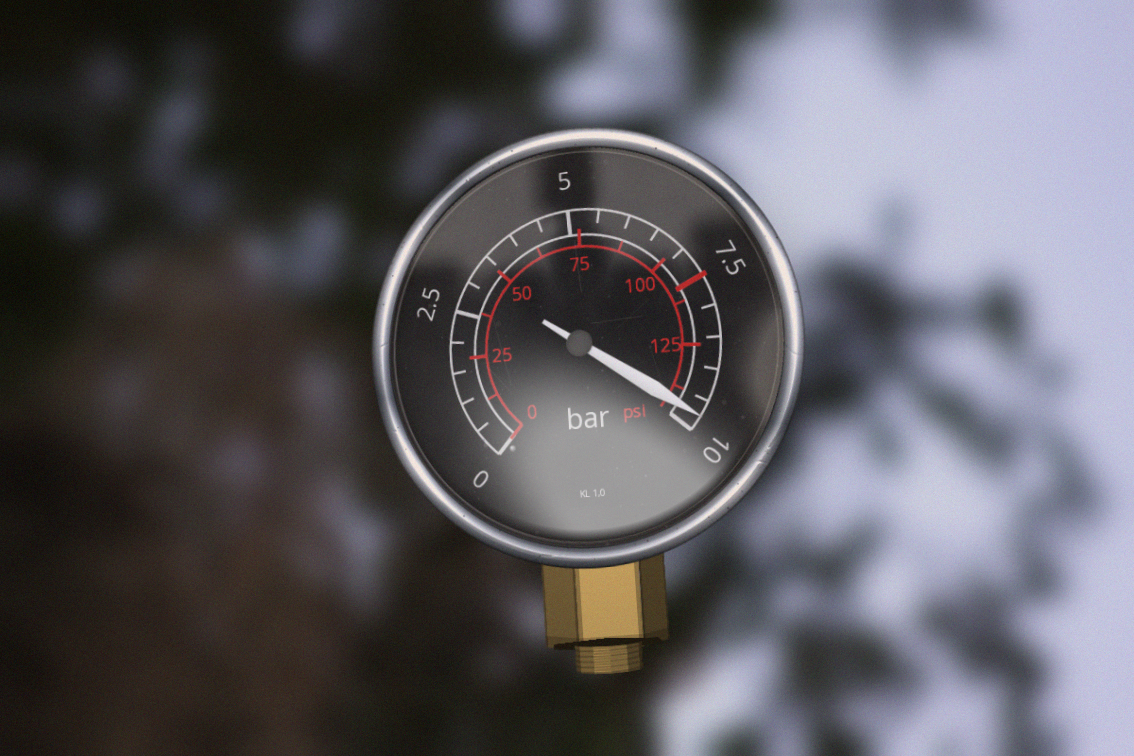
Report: 9.75 bar
